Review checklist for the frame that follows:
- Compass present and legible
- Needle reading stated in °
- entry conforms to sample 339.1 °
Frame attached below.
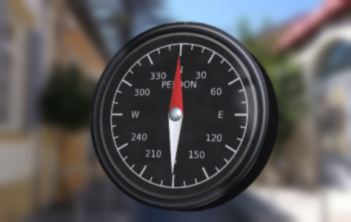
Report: 0 °
